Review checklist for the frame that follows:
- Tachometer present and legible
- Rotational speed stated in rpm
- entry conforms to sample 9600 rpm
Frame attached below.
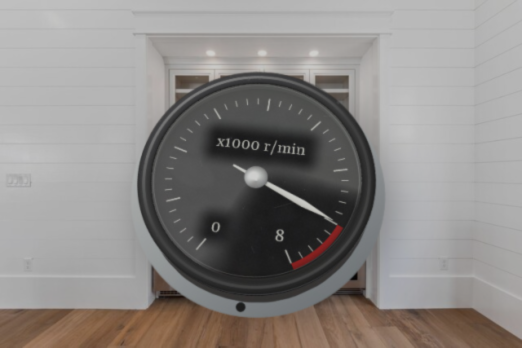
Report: 7000 rpm
